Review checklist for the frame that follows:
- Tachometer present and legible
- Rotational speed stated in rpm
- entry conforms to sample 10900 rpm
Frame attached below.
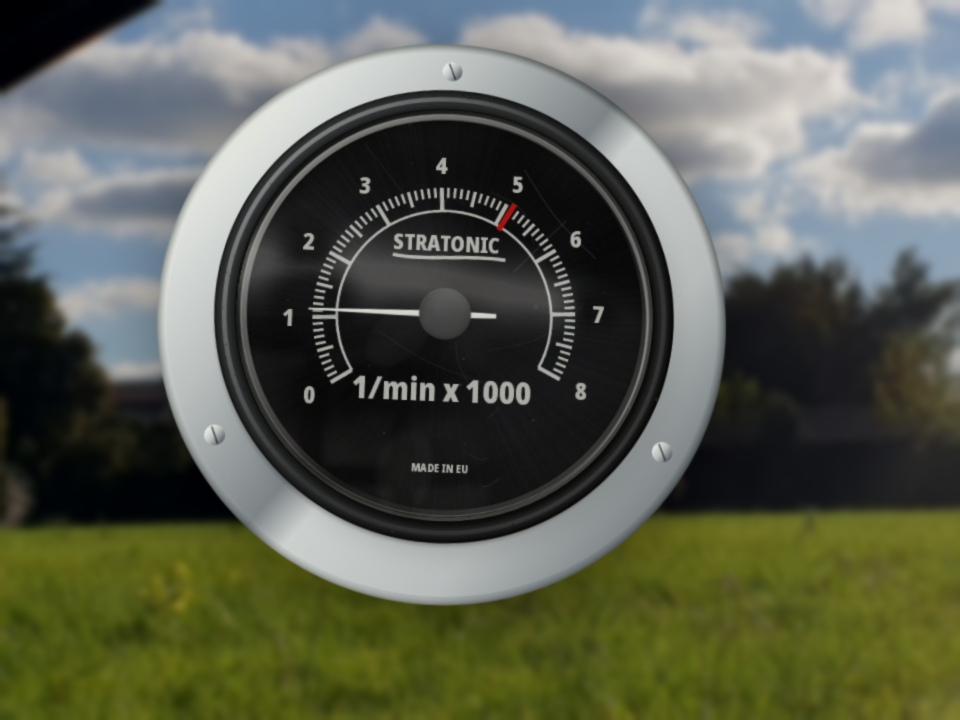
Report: 1100 rpm
